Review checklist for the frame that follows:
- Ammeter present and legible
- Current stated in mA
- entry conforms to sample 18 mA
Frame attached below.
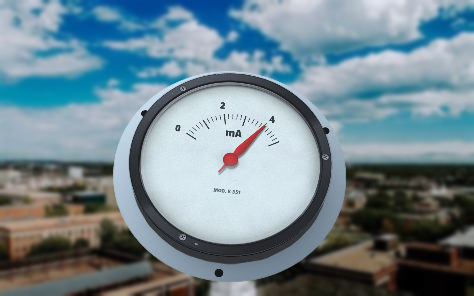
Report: 4 mA
